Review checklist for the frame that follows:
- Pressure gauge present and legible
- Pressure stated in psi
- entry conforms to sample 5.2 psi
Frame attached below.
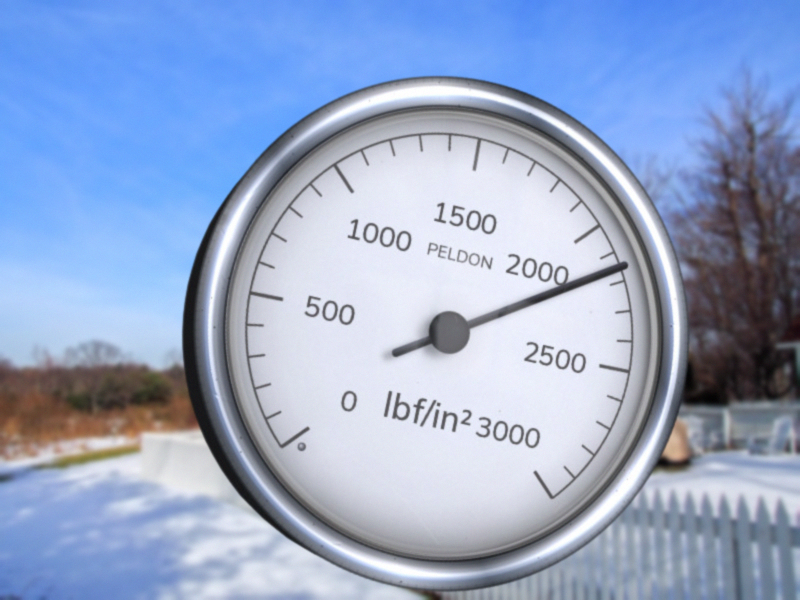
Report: 2150 psi
